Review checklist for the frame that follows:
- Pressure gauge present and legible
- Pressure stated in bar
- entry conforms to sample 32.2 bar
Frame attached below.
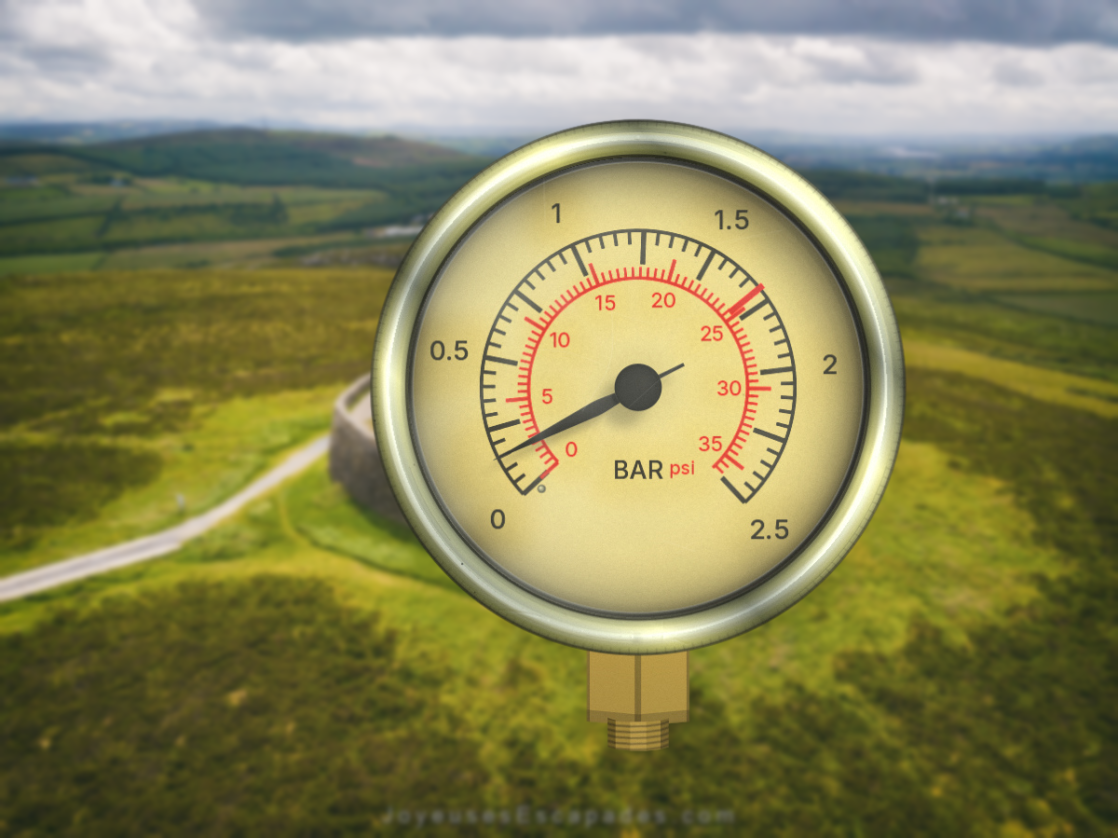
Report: 0.15 bar
